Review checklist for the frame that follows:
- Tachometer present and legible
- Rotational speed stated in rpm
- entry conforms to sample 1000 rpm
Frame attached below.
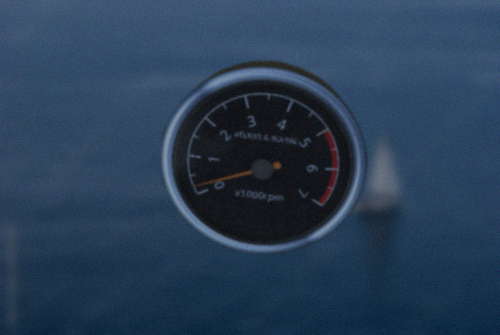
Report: 250 rpm
